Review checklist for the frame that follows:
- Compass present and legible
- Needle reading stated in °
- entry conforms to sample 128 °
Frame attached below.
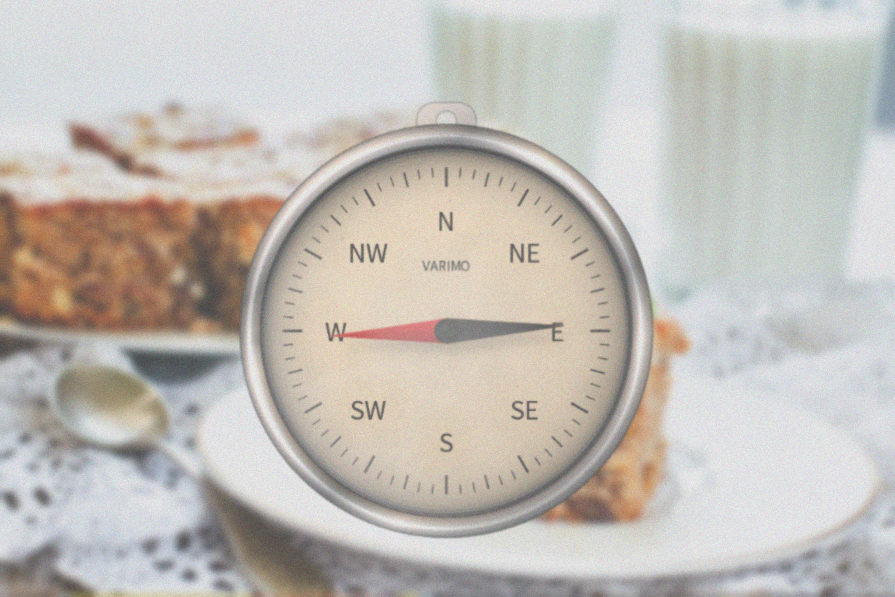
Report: 267.5 °
